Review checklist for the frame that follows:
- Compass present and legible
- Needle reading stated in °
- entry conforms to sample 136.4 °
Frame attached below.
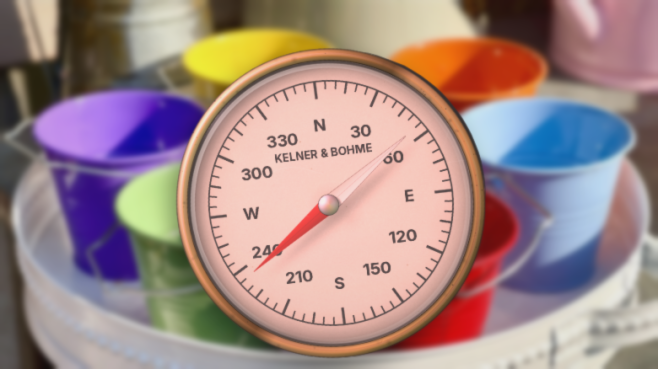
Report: 235 °
